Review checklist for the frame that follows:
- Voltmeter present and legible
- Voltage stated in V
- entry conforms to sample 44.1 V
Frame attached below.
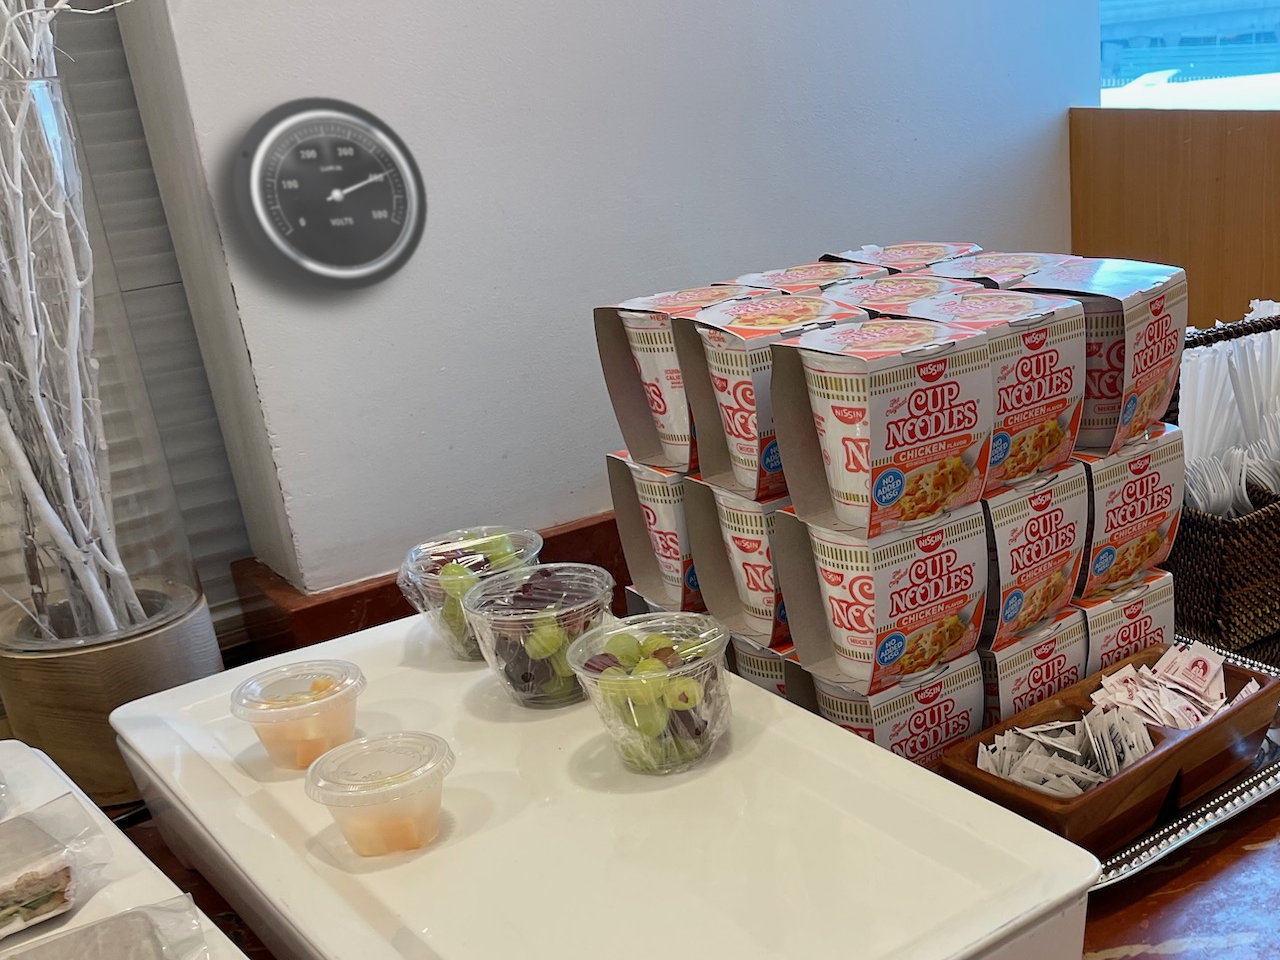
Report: 400 V
